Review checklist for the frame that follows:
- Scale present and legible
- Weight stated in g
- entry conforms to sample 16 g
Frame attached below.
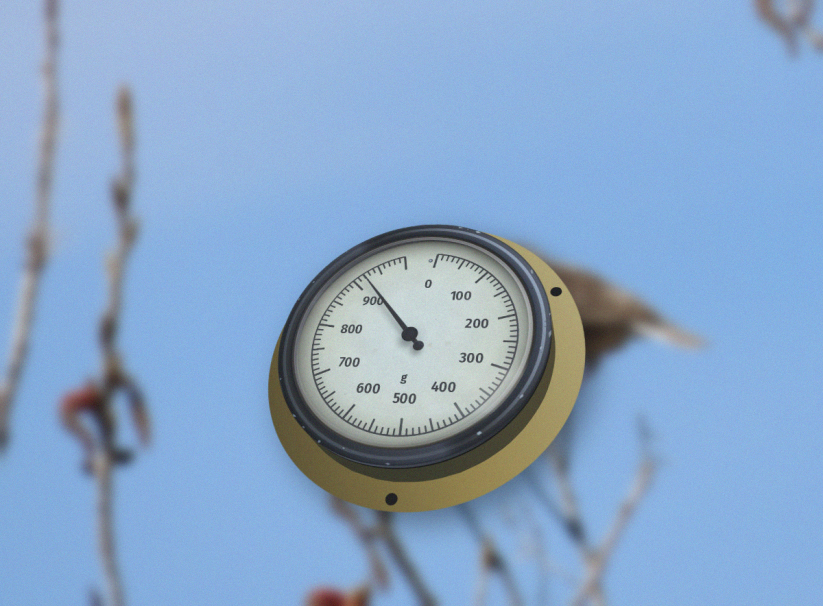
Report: 920 g
